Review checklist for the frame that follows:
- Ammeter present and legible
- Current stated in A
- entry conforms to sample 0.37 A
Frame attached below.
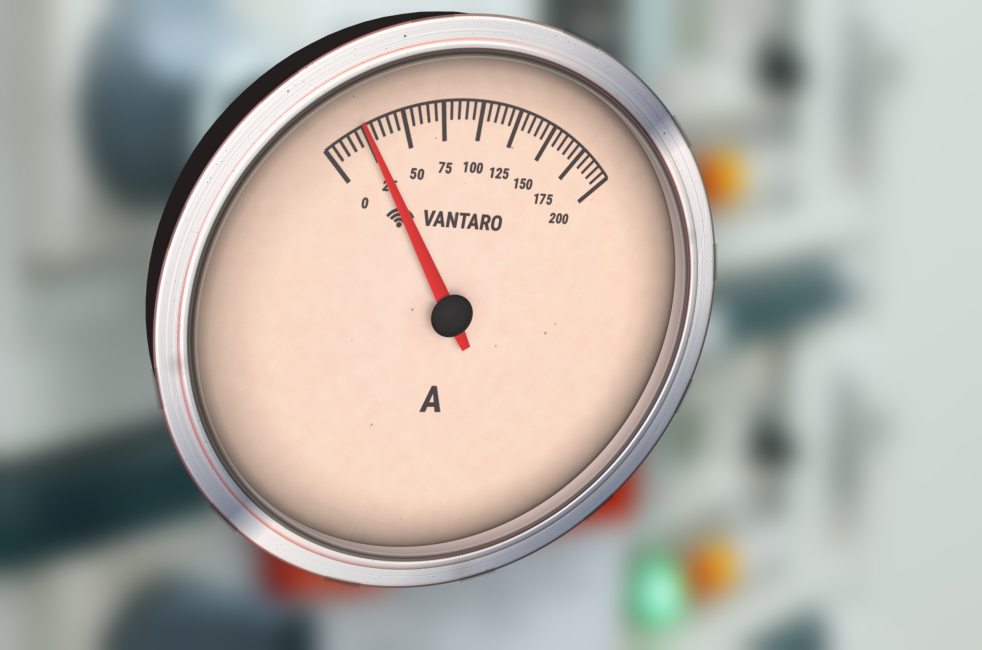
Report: 25 A
